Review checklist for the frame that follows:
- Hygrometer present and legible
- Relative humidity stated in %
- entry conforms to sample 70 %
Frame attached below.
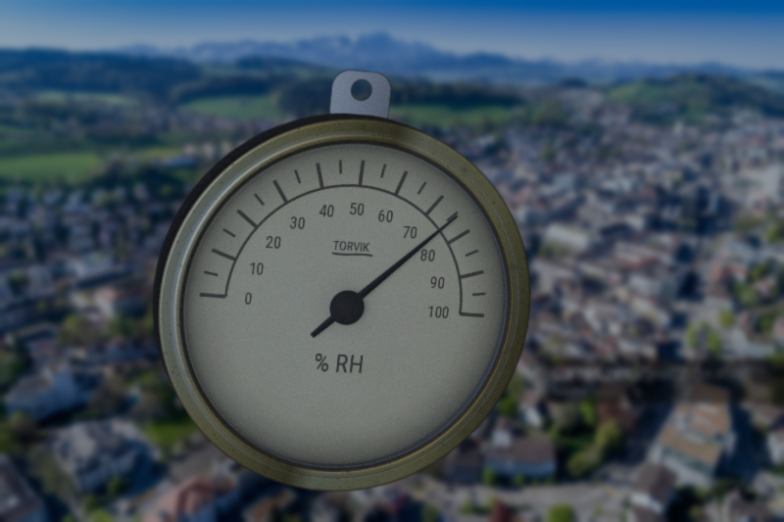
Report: 75 %
